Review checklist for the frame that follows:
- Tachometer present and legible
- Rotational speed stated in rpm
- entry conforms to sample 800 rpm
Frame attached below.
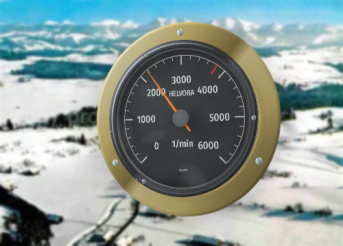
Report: 2200 rpm
